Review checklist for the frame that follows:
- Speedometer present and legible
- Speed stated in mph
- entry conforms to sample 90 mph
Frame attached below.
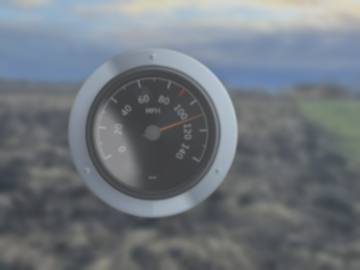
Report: 110 mph
